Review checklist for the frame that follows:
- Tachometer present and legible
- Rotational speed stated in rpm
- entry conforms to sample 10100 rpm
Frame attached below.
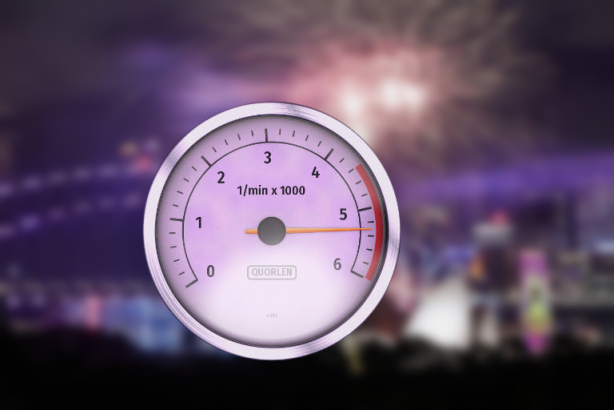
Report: 5300 rpm
